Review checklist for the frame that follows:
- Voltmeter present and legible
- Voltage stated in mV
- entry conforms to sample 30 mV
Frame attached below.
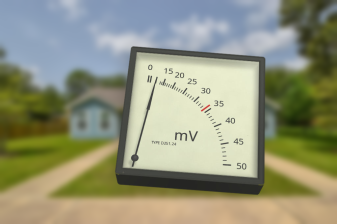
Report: 10 mV
